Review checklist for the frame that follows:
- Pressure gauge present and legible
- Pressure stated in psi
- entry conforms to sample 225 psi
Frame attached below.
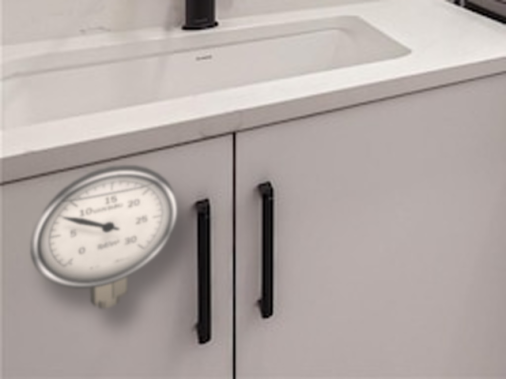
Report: 8 psi
